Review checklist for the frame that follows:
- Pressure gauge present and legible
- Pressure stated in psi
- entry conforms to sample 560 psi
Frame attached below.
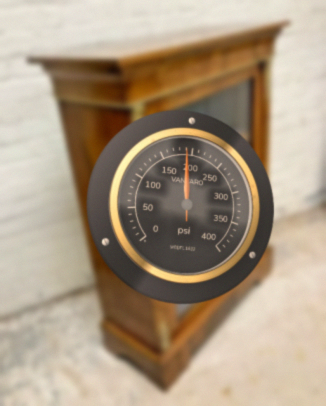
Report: 190 psi
